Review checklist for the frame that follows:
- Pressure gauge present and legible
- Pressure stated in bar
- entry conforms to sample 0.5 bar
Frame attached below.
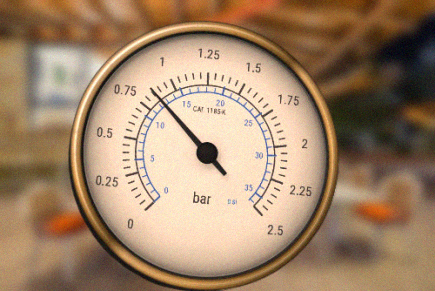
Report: 0.85 bar
